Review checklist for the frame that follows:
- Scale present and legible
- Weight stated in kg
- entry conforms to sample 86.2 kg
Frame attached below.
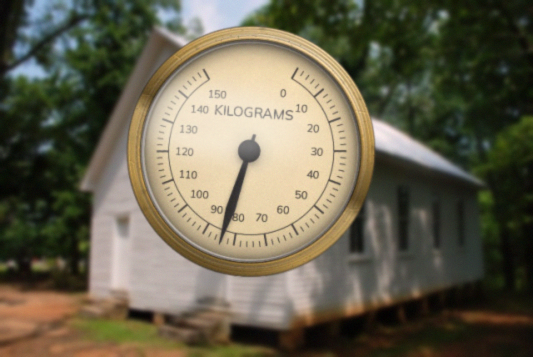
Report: 84 kg
